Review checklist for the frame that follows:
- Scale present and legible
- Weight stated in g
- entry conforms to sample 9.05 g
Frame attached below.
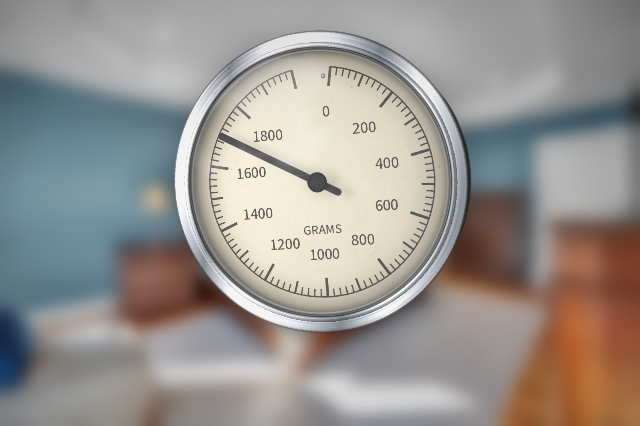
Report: 1700 g
